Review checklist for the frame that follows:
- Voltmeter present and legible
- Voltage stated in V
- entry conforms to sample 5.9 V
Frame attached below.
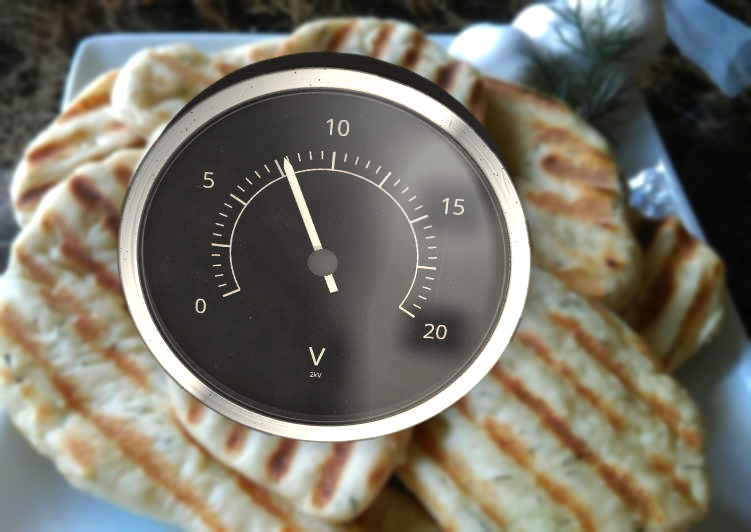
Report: 8 V
